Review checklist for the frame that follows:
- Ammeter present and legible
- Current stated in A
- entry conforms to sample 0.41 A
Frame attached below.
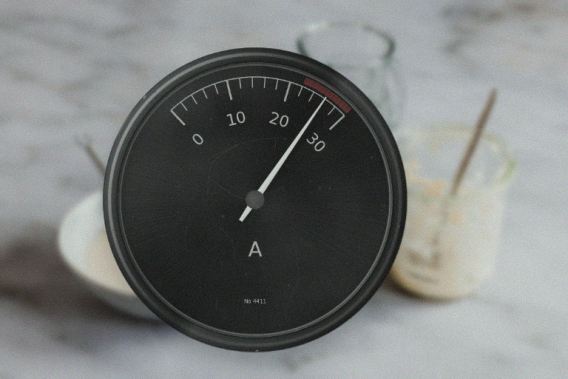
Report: 26 A
